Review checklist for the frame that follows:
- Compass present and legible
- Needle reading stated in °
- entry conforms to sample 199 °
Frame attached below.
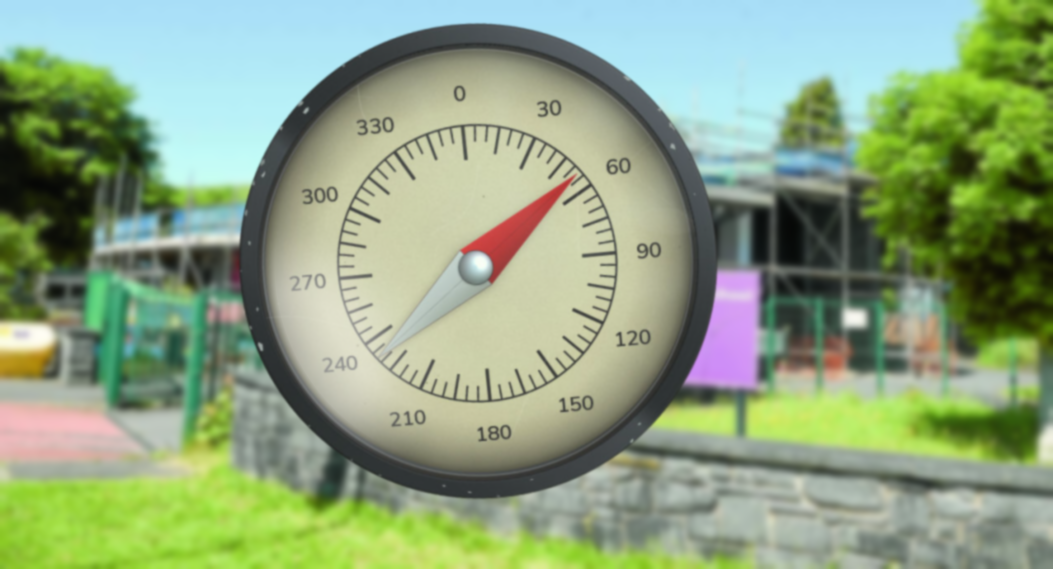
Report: 52.5 °
